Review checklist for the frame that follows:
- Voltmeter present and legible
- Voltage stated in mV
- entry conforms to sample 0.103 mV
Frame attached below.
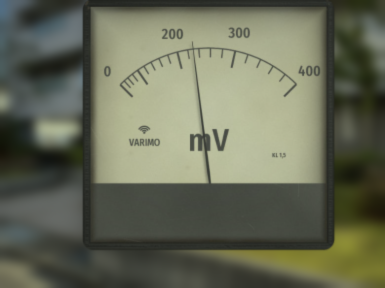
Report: 230 mV
